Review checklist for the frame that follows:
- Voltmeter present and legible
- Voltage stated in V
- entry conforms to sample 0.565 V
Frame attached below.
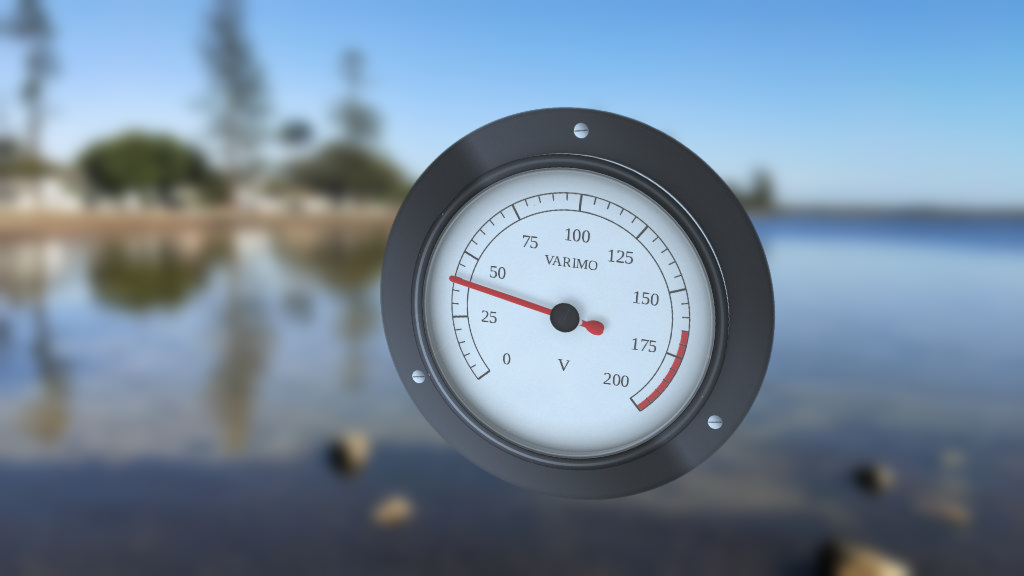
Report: 40 V
